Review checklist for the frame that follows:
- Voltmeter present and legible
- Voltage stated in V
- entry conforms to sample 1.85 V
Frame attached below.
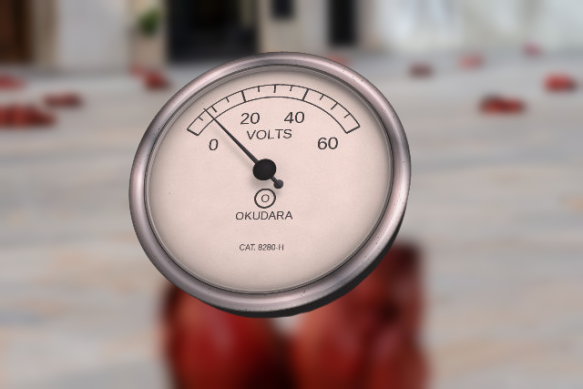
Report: 7.5 V
